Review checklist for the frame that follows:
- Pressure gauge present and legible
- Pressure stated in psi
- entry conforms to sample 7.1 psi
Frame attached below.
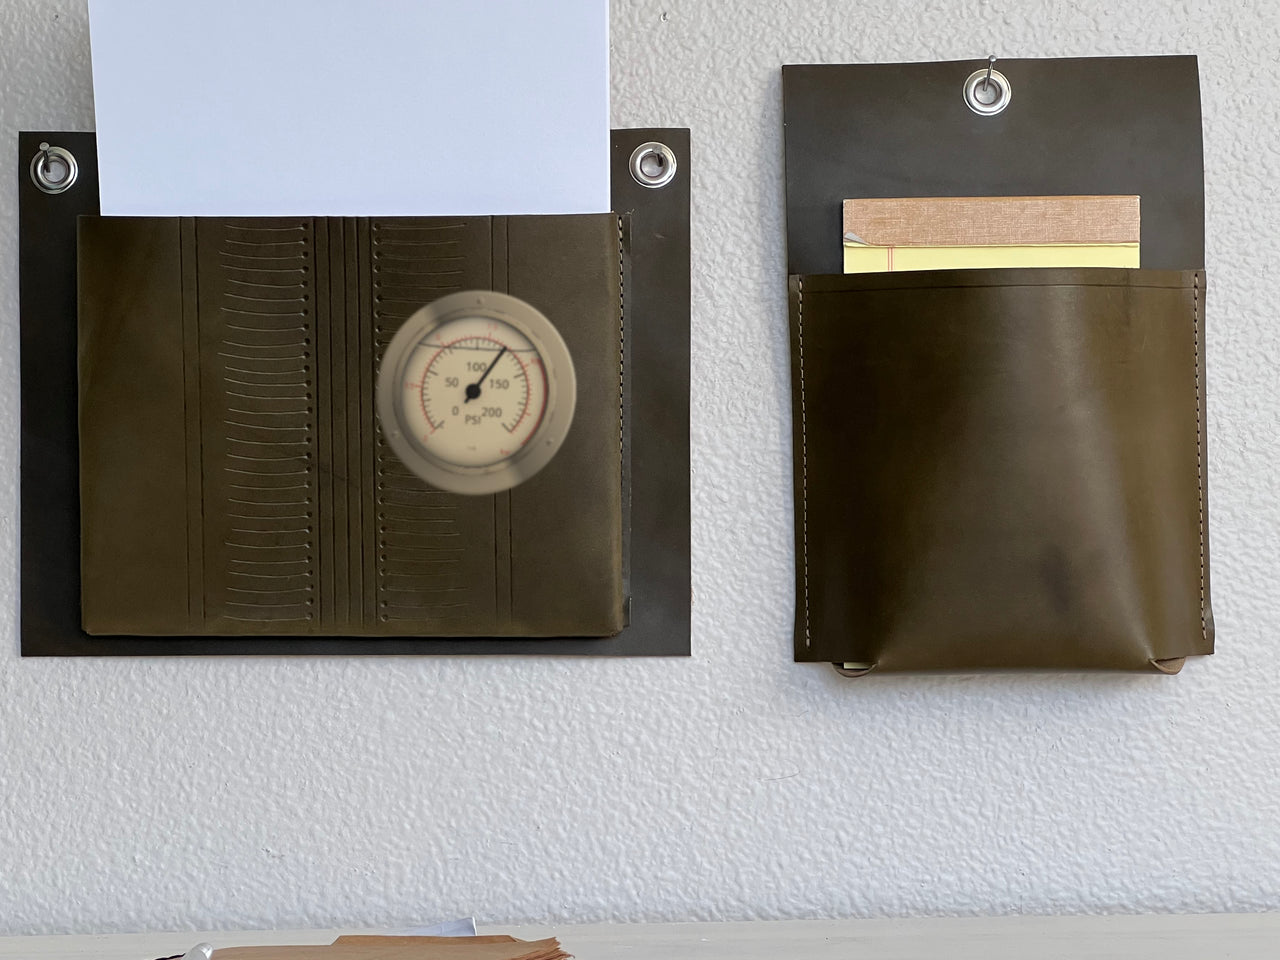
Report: 125 psi
